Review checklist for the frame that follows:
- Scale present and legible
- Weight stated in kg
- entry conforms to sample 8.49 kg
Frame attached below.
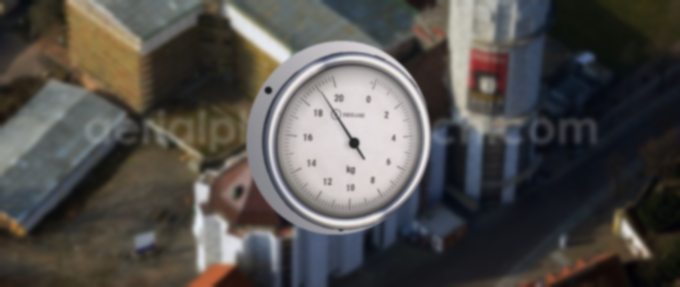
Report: 19 kg
